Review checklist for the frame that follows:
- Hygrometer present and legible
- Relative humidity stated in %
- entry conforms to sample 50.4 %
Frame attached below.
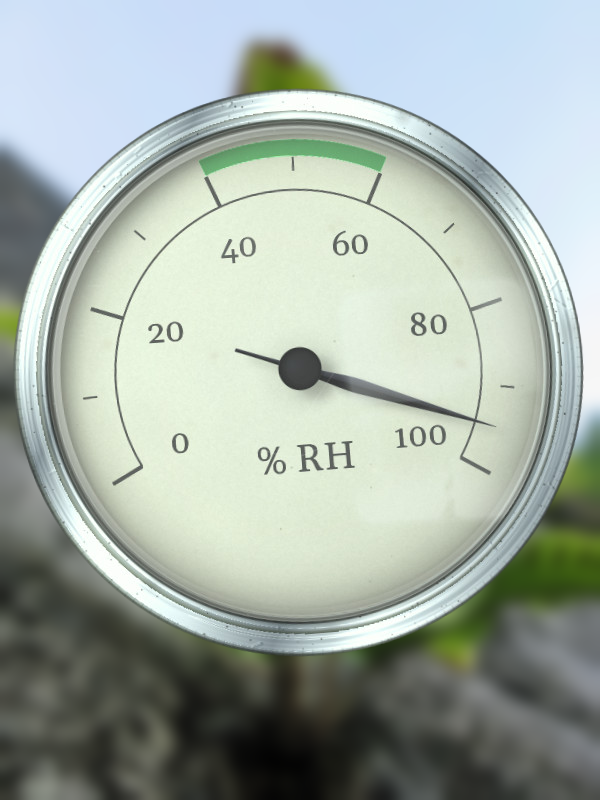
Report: 95 %
